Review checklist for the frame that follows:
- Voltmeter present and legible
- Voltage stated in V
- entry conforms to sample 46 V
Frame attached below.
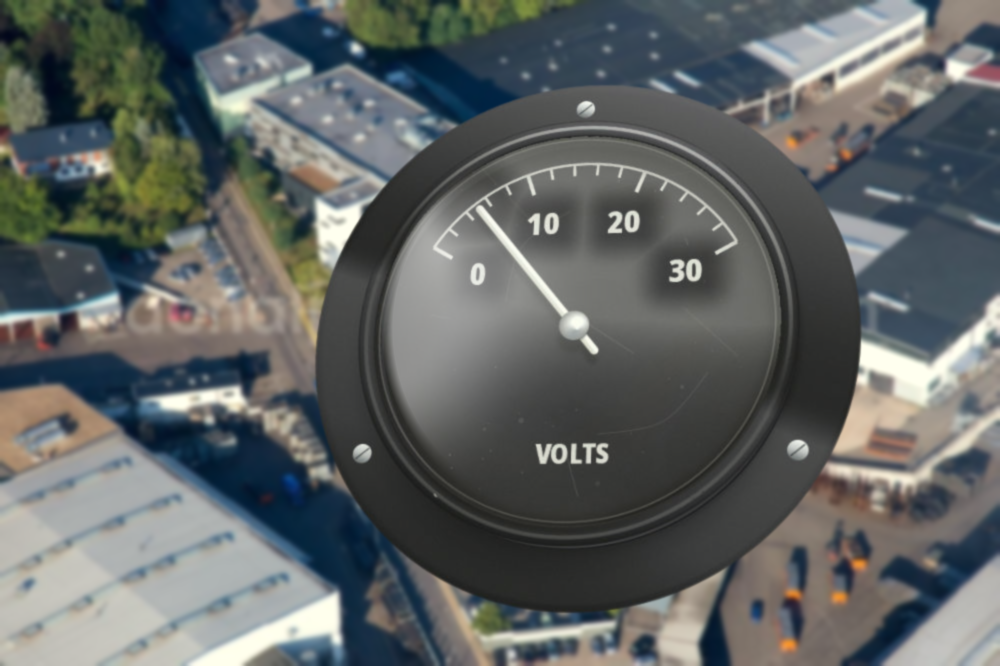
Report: 5 V
